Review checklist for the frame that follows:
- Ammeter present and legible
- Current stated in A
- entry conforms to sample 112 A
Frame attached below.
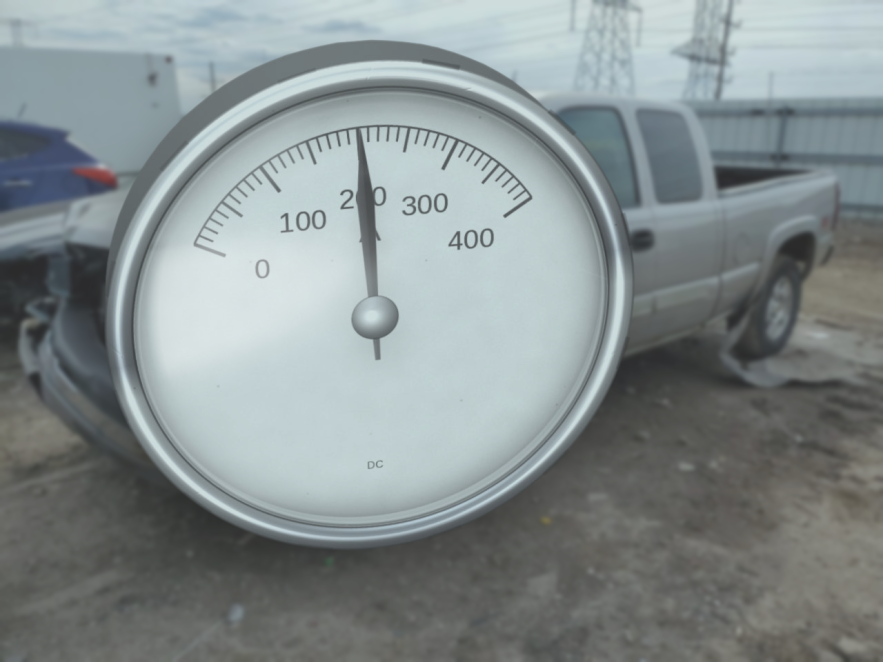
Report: 200 A
